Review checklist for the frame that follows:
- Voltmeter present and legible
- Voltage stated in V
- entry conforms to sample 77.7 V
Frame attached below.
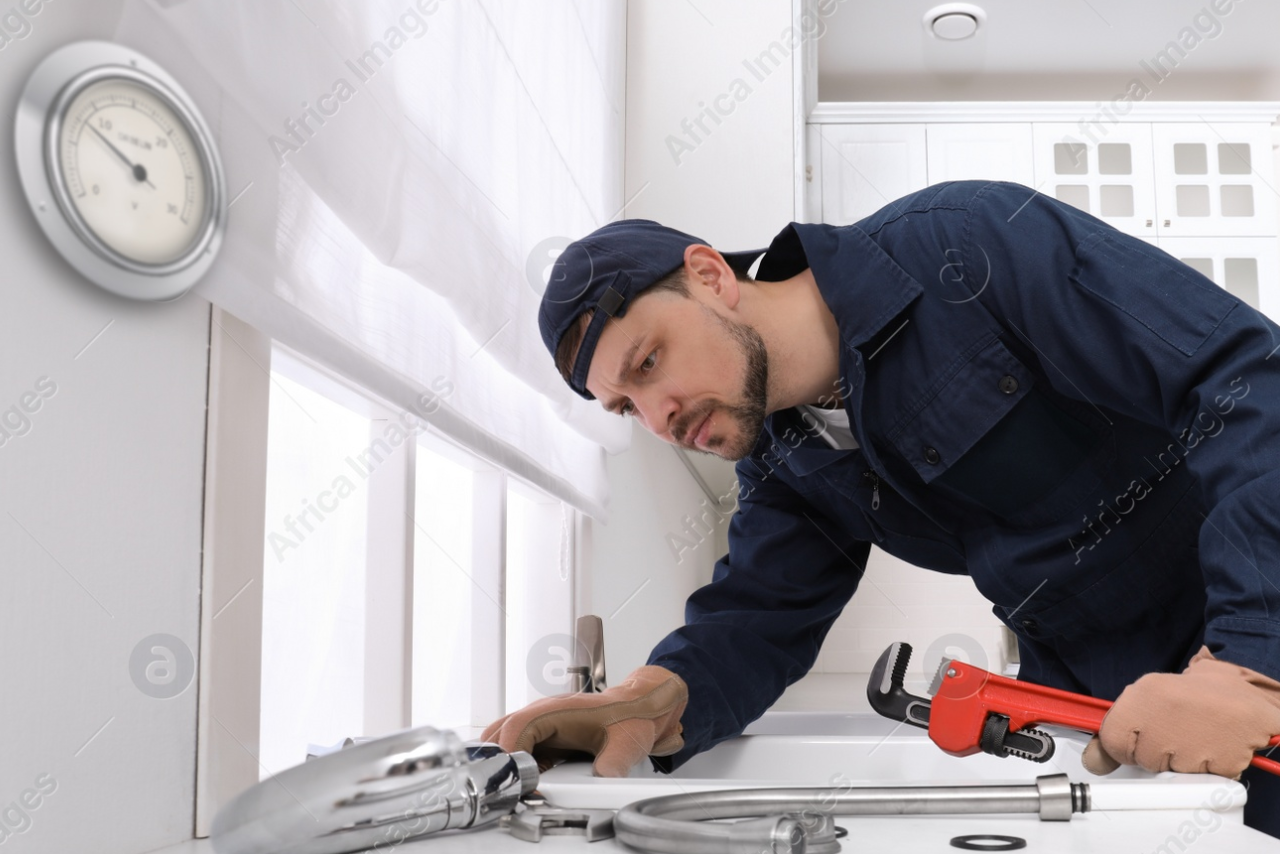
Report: 7.5 V
